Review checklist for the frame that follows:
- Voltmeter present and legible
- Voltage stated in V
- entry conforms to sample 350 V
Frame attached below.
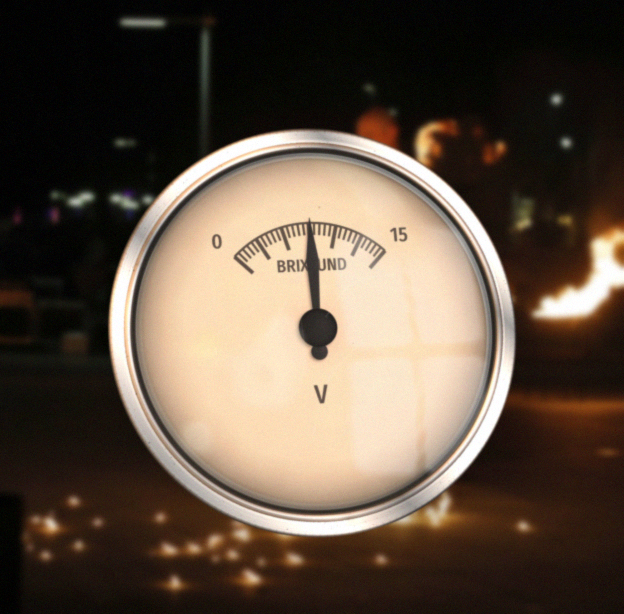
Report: 7.5 V
